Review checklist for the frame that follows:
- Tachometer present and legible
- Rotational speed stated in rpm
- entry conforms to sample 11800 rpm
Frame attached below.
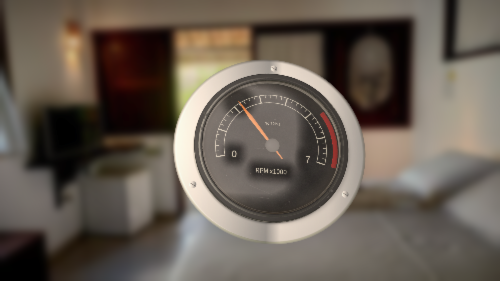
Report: 2200 rpm
